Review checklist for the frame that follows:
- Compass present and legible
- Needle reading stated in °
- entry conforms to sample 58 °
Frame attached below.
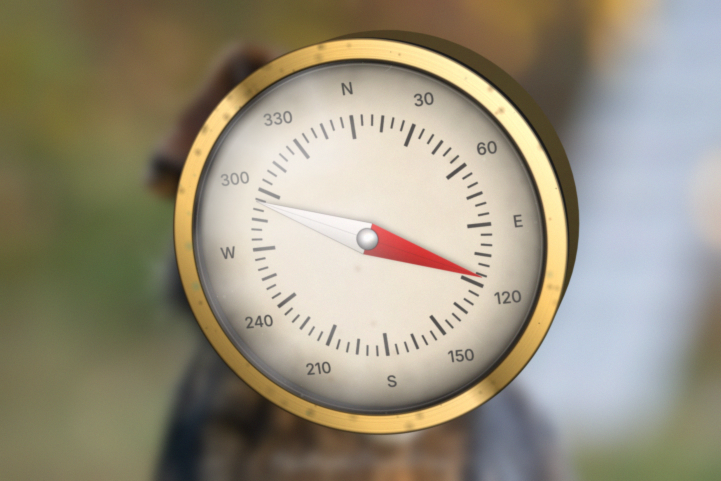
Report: 115 °
